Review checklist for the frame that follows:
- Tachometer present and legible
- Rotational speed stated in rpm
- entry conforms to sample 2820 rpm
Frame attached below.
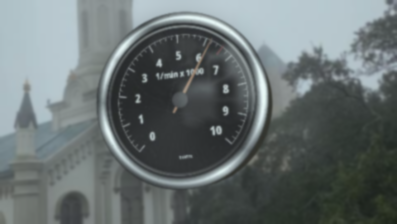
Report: 6200 rpm
